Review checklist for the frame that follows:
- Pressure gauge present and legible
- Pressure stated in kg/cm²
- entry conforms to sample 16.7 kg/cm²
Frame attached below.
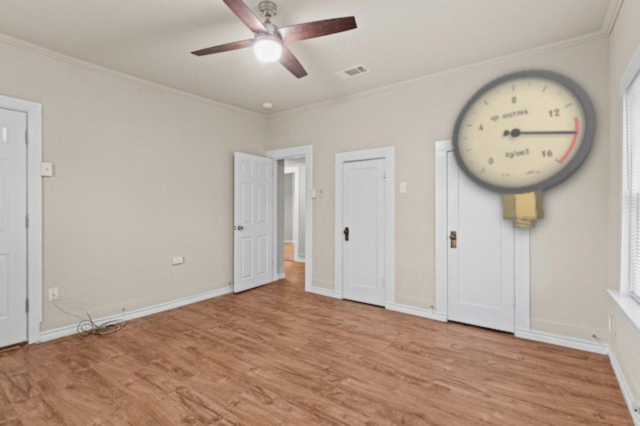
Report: 14 kg/cm²
